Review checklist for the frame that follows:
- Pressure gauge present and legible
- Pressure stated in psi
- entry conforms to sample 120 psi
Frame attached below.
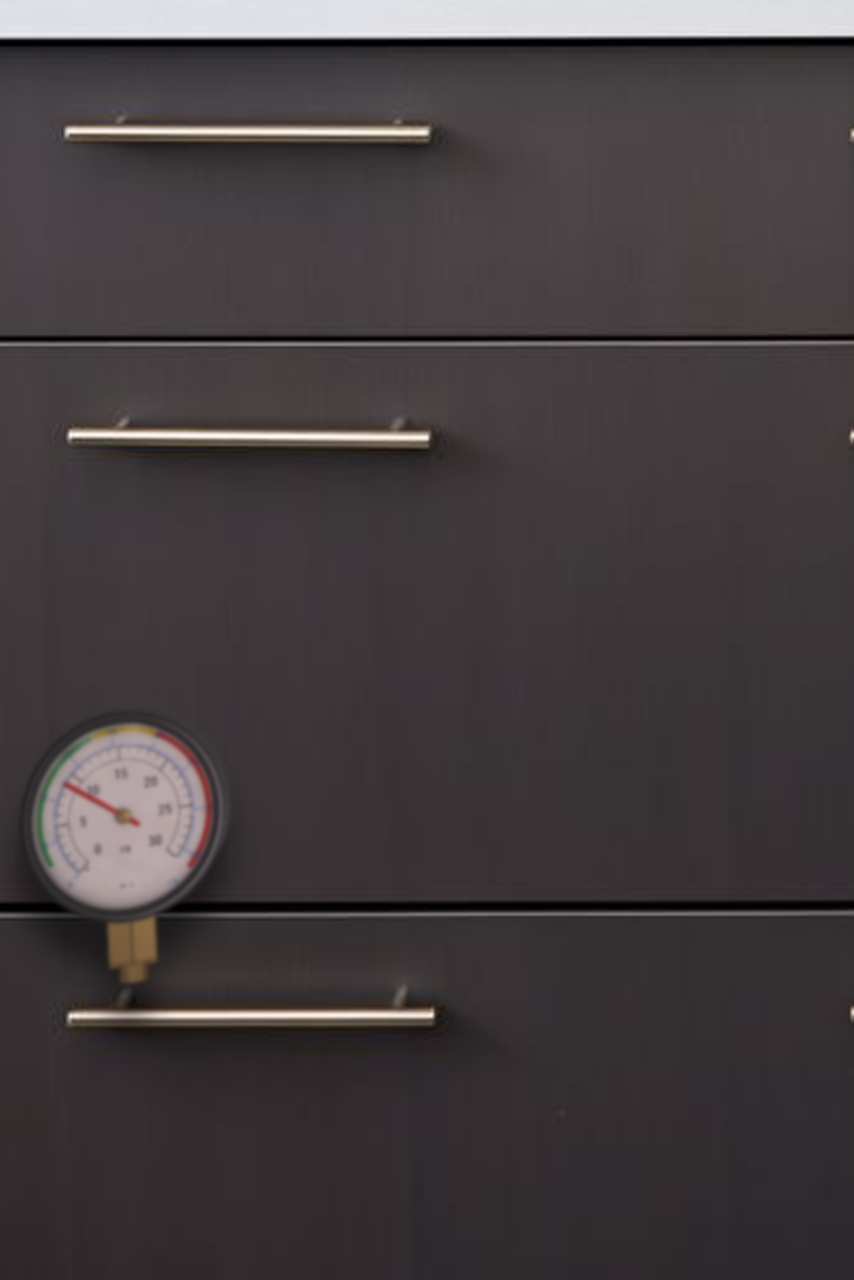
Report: 9 psi
